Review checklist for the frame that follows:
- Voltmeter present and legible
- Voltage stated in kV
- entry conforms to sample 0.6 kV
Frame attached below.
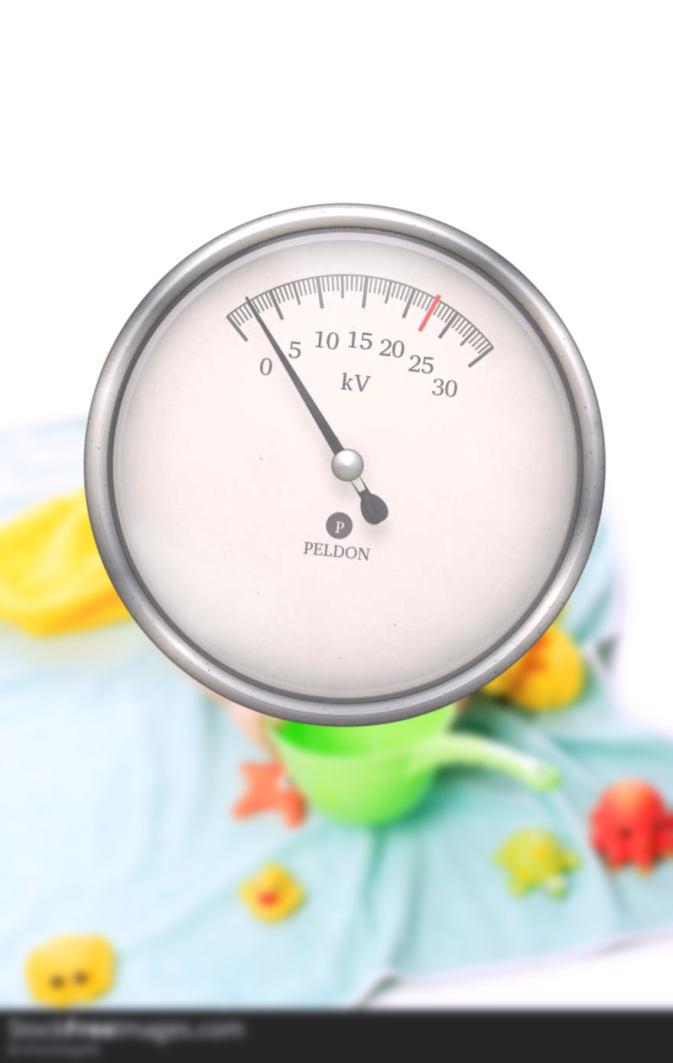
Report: 2.5 kV
